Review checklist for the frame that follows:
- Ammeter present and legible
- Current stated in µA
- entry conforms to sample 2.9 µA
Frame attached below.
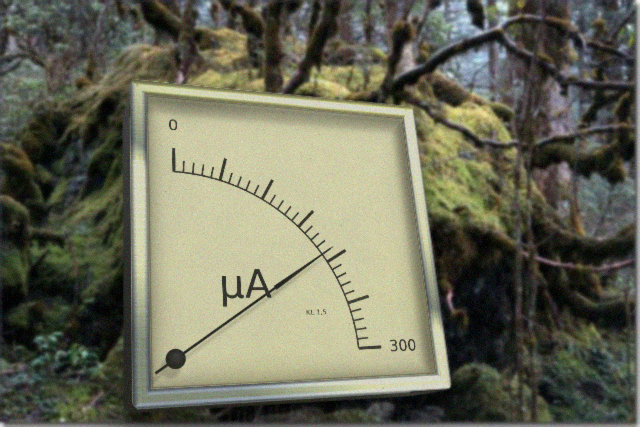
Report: 190 µA
